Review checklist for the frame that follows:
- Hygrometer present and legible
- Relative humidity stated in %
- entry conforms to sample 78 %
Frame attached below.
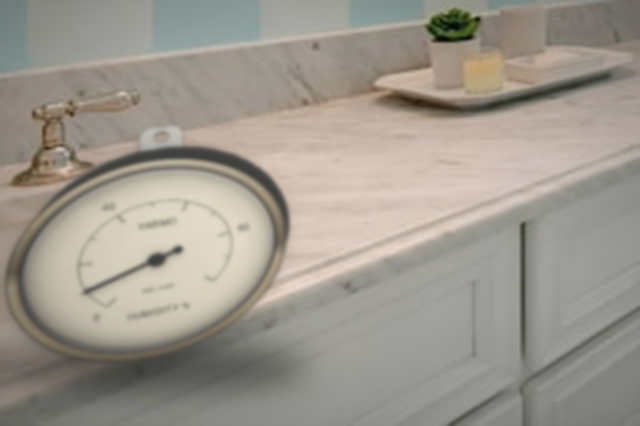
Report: 10 %
